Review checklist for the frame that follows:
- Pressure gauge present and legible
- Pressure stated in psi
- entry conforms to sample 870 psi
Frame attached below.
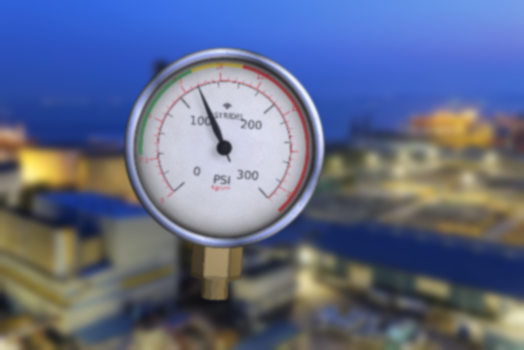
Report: 120 psi
